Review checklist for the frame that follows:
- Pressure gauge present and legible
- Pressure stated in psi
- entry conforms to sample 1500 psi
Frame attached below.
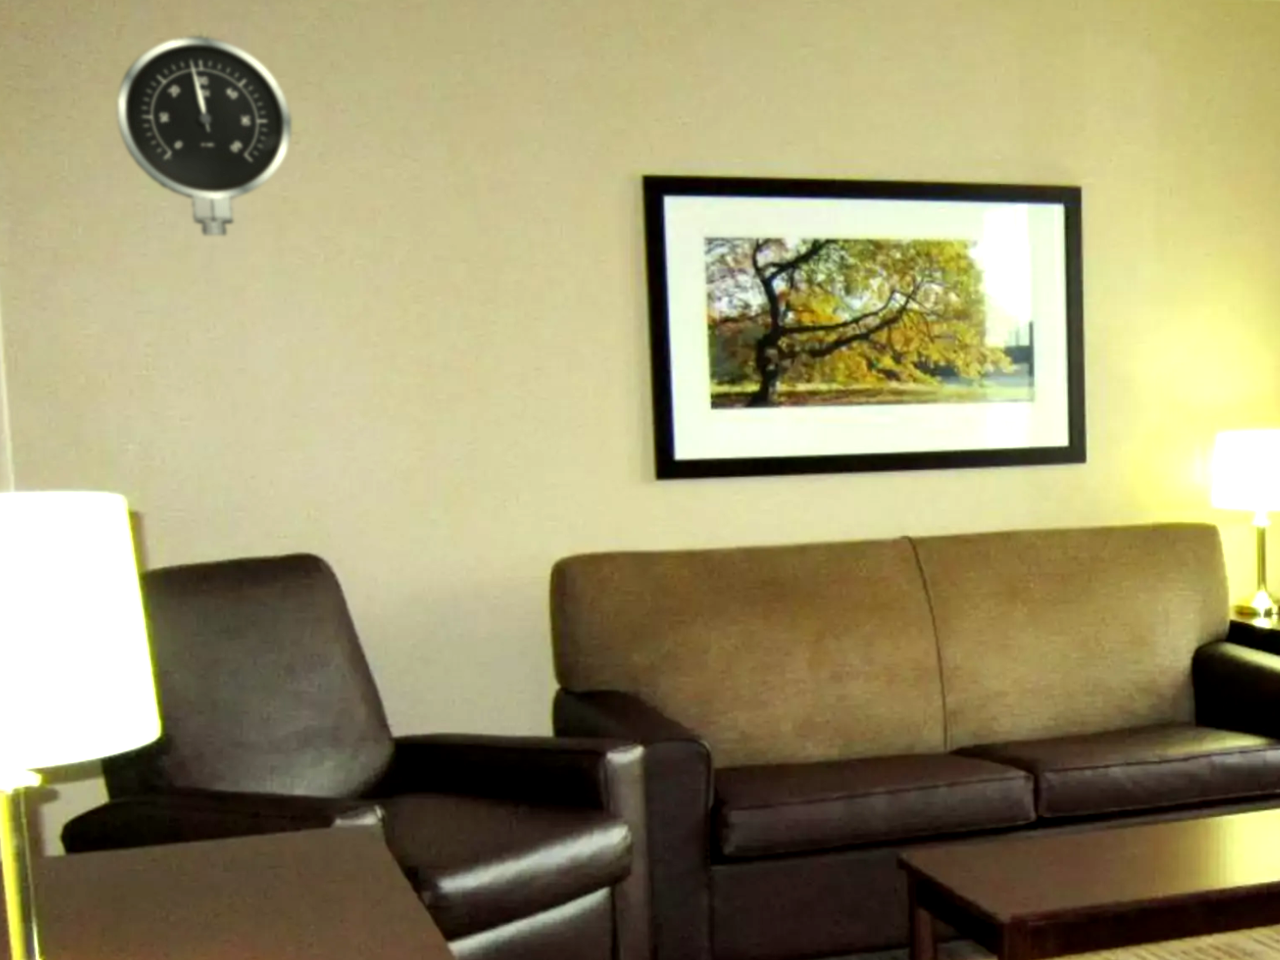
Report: 28 psi
